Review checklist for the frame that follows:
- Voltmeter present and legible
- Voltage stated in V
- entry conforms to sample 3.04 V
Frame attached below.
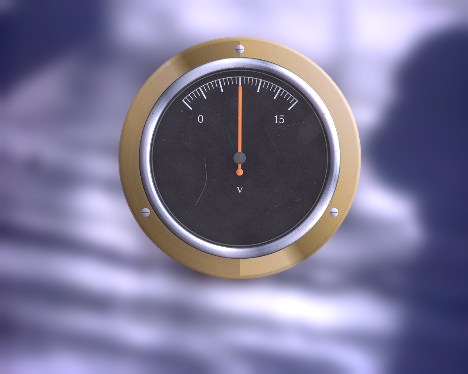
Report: 7.5 V
